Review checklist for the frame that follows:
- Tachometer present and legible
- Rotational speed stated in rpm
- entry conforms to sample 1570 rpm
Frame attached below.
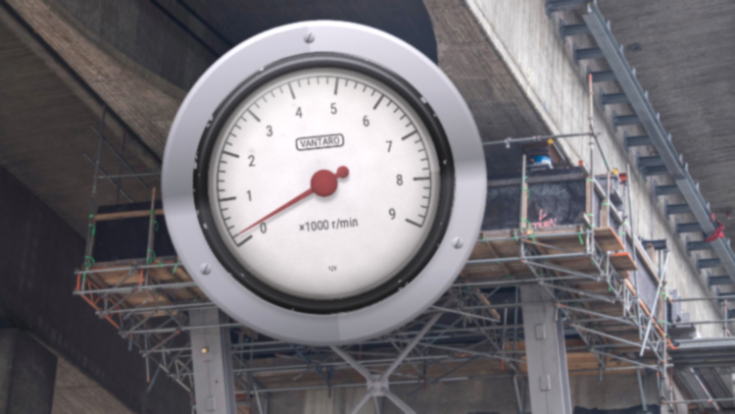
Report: 200 rpm
